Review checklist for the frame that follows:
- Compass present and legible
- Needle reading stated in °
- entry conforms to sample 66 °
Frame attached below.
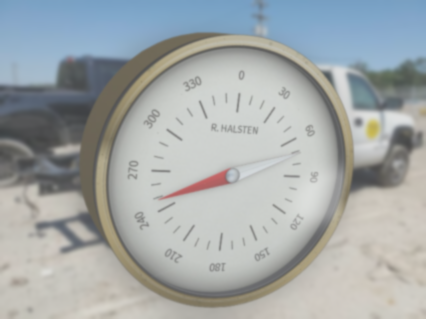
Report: 250 °
